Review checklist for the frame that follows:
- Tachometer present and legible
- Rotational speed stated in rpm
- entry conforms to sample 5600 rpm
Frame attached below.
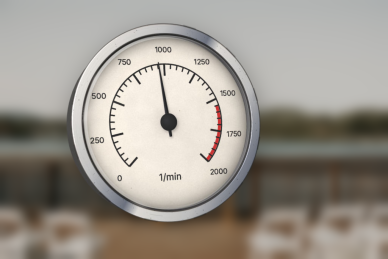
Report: 950 rpm
